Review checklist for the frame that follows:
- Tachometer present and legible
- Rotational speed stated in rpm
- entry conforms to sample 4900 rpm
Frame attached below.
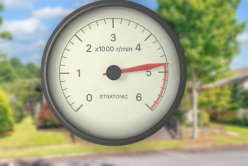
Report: 4800 rpm
